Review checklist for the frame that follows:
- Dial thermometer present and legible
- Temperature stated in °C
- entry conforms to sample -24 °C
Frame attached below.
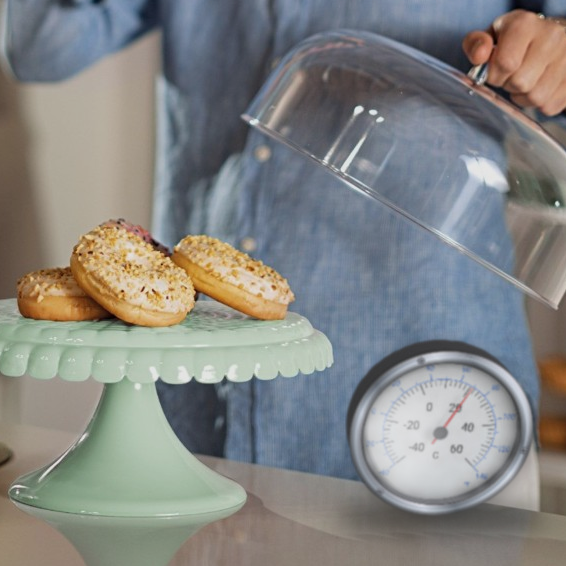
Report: 20 °C
